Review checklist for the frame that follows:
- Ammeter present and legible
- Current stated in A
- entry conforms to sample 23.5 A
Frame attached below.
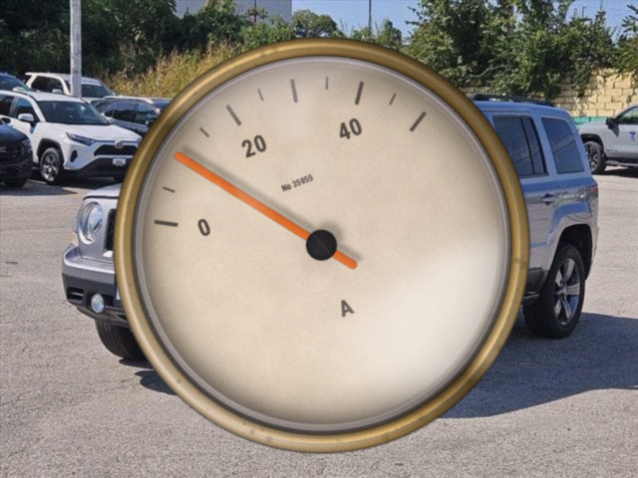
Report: 10 A
